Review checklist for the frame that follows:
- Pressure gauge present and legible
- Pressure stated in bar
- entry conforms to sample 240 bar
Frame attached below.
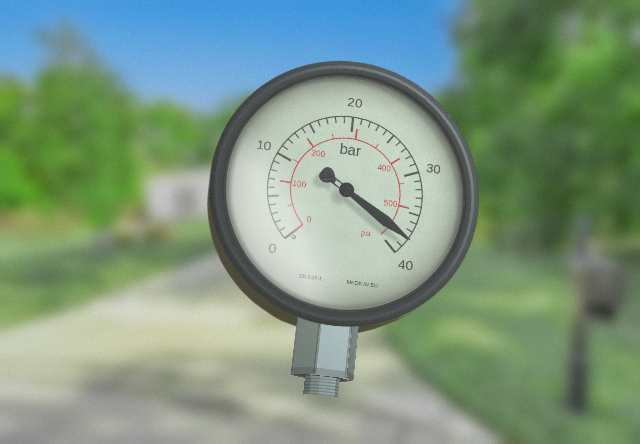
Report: 38 bar
